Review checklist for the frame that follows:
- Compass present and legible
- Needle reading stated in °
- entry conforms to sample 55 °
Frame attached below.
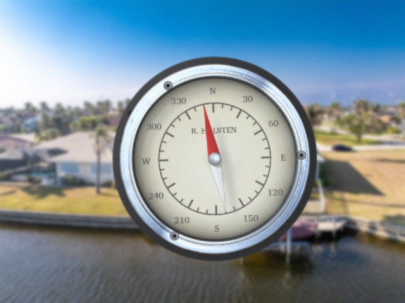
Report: 350 °
